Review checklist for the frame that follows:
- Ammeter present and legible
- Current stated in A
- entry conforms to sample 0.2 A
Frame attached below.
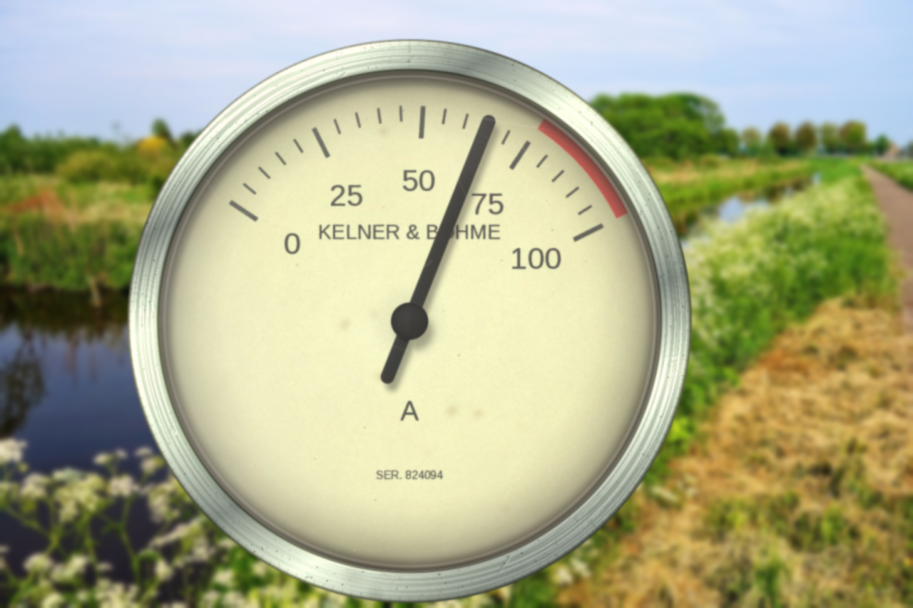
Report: 65 A
